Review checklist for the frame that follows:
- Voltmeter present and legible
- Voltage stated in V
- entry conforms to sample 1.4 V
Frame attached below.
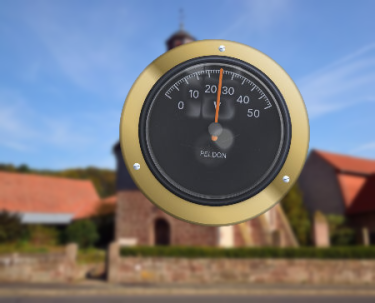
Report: 25 V
